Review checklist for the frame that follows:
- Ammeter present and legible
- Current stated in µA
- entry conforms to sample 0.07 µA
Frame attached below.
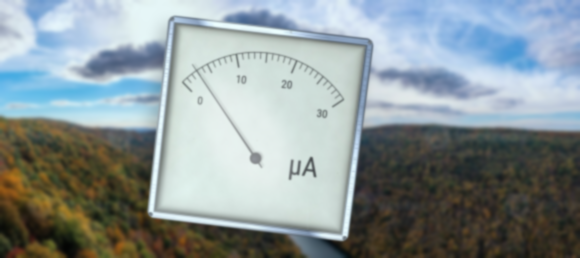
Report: 3 µA
